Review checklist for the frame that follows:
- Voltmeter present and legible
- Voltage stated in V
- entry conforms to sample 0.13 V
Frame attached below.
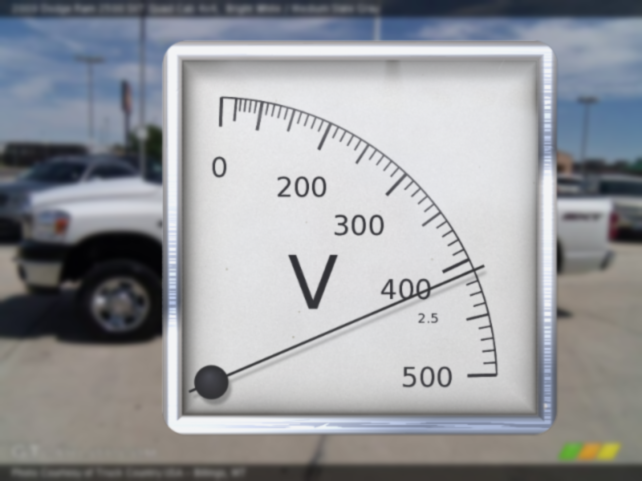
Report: 410 V
